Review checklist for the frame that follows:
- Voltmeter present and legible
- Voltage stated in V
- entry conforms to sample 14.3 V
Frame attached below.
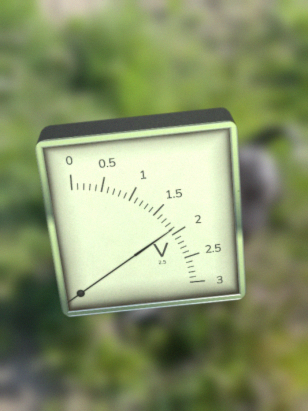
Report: 1.9 V
